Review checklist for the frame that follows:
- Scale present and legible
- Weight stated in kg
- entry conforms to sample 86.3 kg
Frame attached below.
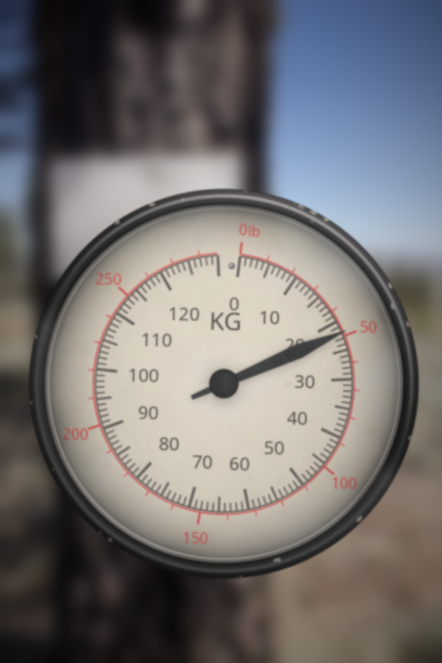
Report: 22 kg
